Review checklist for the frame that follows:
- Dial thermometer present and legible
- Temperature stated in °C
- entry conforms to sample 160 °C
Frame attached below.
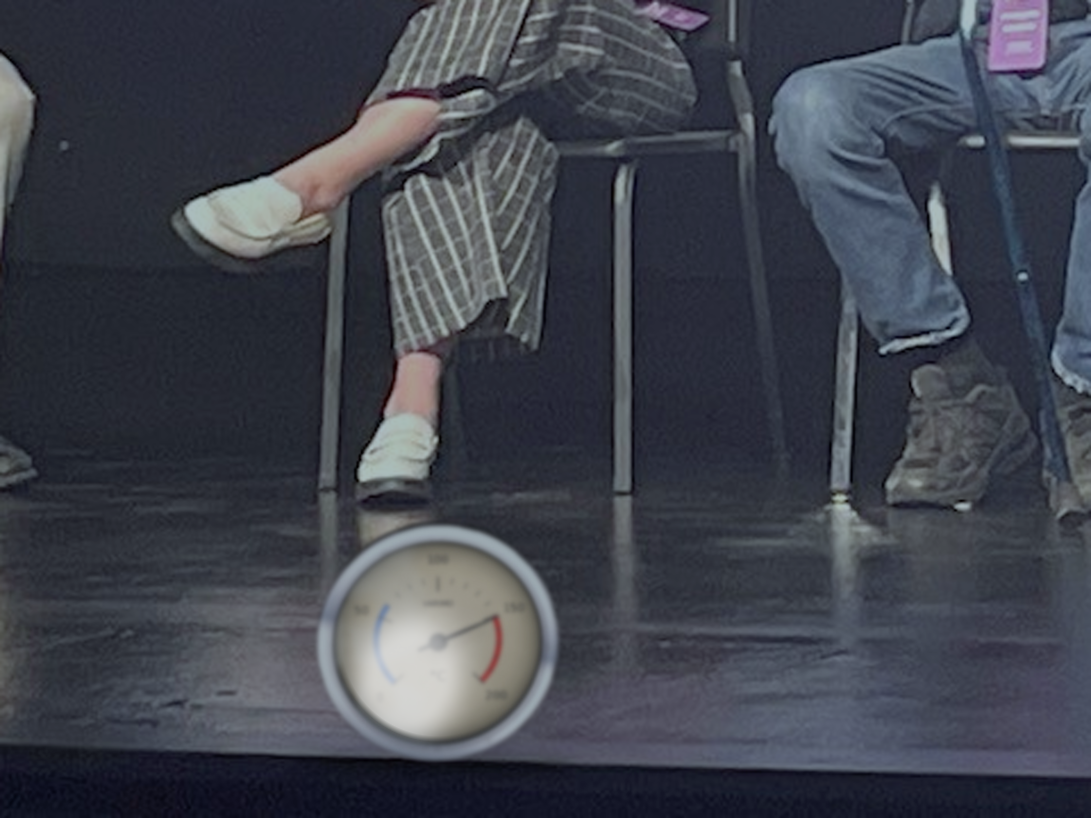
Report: 150 °C
